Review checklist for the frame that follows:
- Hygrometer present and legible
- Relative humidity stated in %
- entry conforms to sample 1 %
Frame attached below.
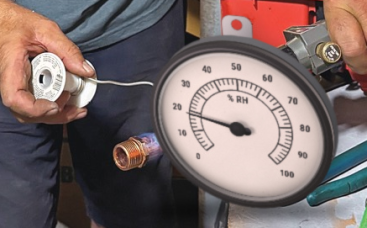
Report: 20 %
